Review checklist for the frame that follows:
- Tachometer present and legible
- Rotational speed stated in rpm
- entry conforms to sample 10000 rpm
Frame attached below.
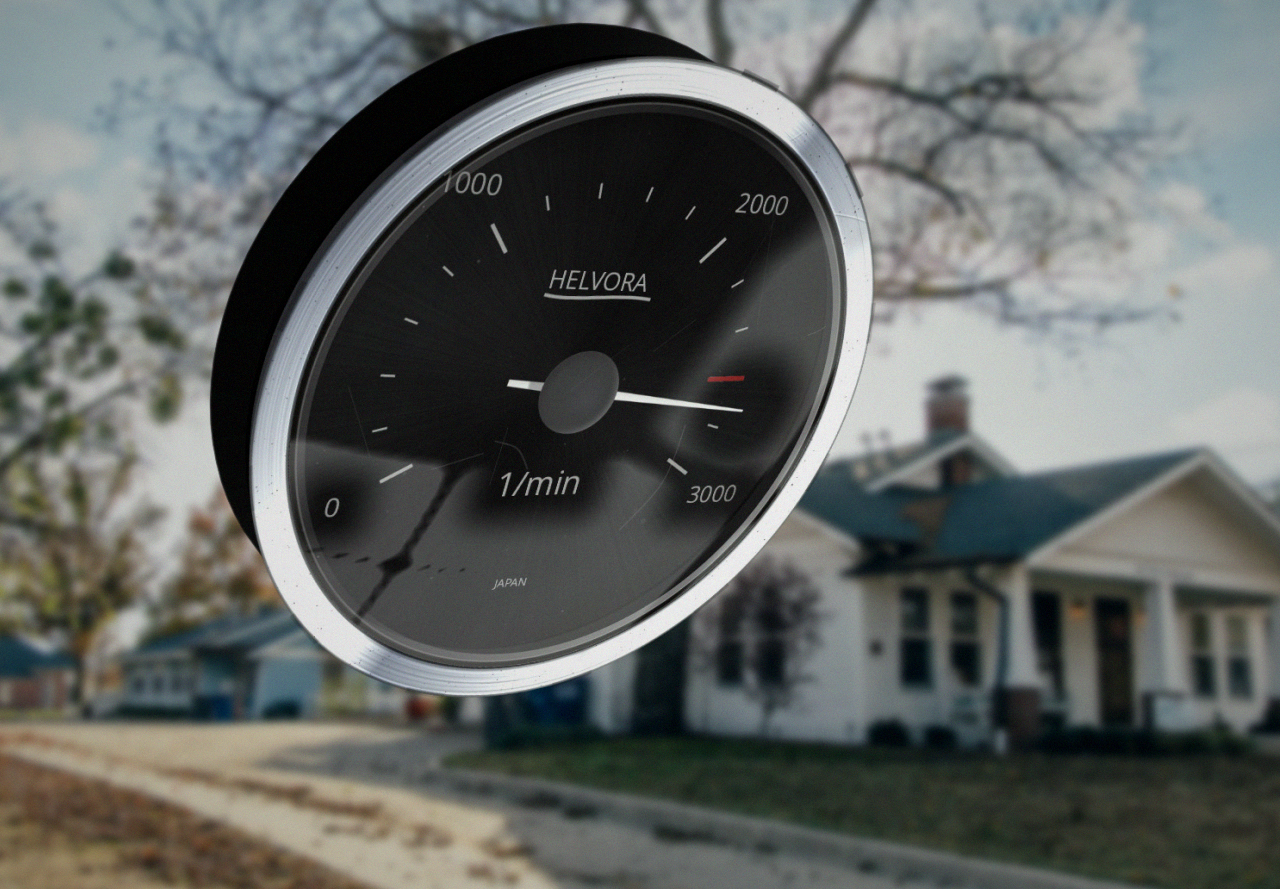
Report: 2700 rpm
